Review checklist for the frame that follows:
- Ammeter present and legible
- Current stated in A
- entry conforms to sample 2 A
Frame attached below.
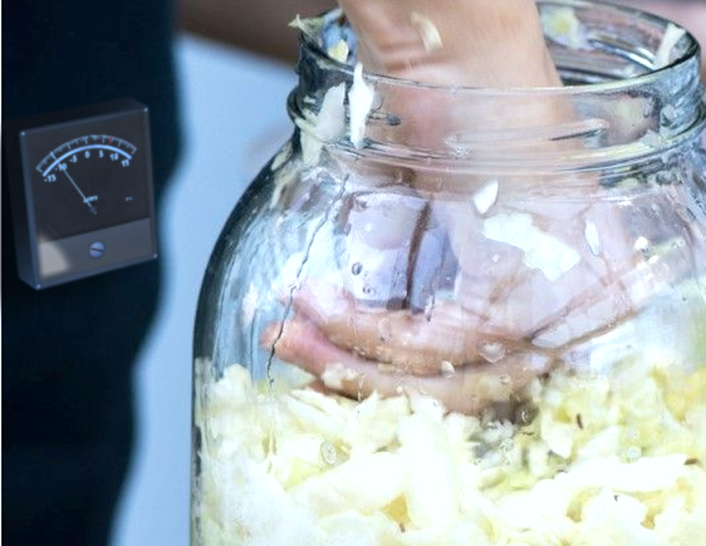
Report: -10 A
